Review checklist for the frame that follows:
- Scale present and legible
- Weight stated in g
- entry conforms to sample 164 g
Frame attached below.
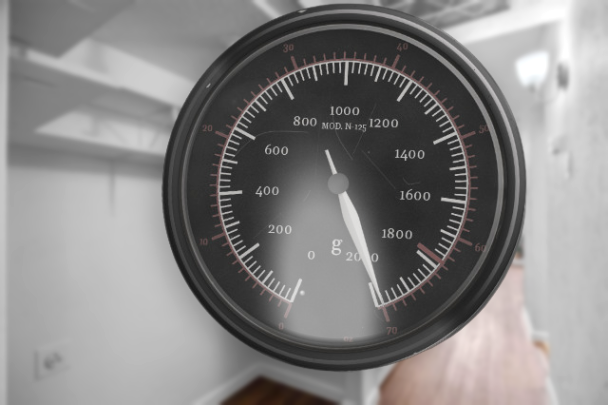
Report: 1980 g
